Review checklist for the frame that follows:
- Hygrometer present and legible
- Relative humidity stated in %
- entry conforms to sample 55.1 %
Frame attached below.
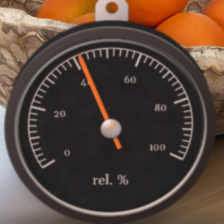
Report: 42 %
